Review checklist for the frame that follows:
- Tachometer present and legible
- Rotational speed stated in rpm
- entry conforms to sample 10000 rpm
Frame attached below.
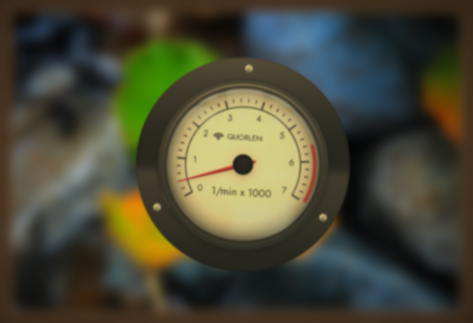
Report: 400 rpm
